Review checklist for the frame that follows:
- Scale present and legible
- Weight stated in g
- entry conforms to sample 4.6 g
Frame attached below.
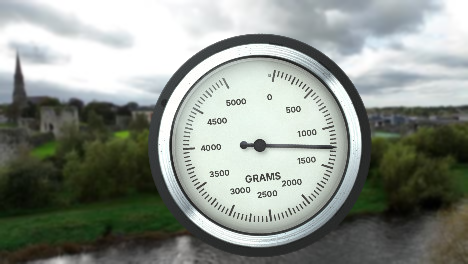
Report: 1250 g
